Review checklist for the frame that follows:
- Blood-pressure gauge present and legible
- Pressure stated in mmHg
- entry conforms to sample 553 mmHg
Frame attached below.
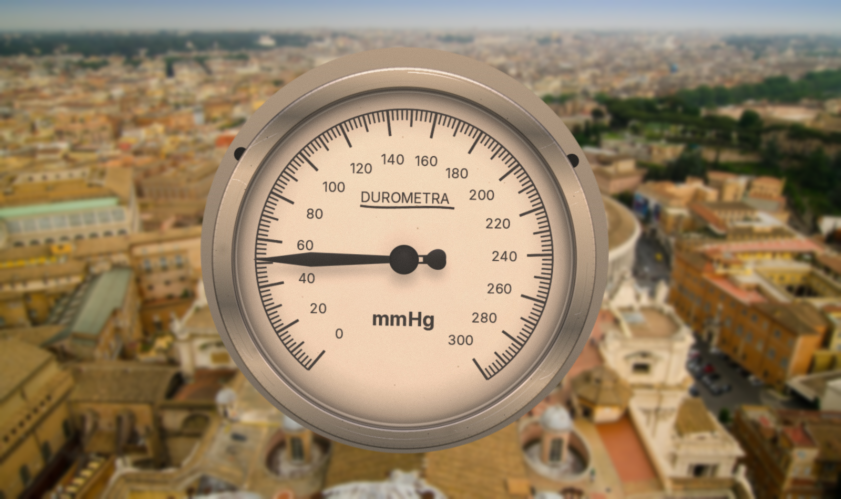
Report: 52 mmHg
